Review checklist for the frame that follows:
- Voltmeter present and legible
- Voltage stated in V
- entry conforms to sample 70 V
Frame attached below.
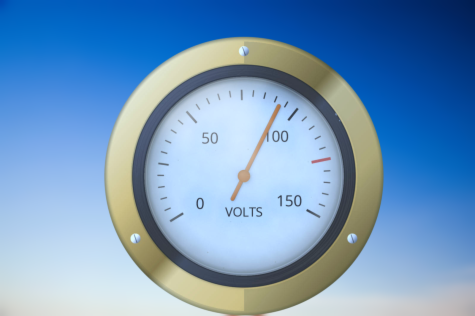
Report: 92.5 V
